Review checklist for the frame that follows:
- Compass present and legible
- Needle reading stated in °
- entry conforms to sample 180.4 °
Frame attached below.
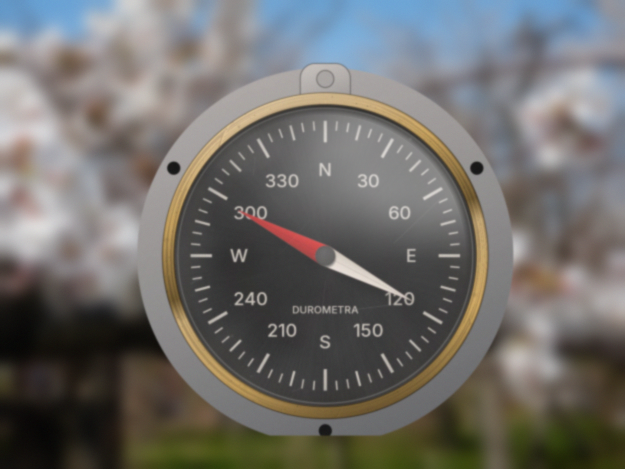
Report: 297.5 °
